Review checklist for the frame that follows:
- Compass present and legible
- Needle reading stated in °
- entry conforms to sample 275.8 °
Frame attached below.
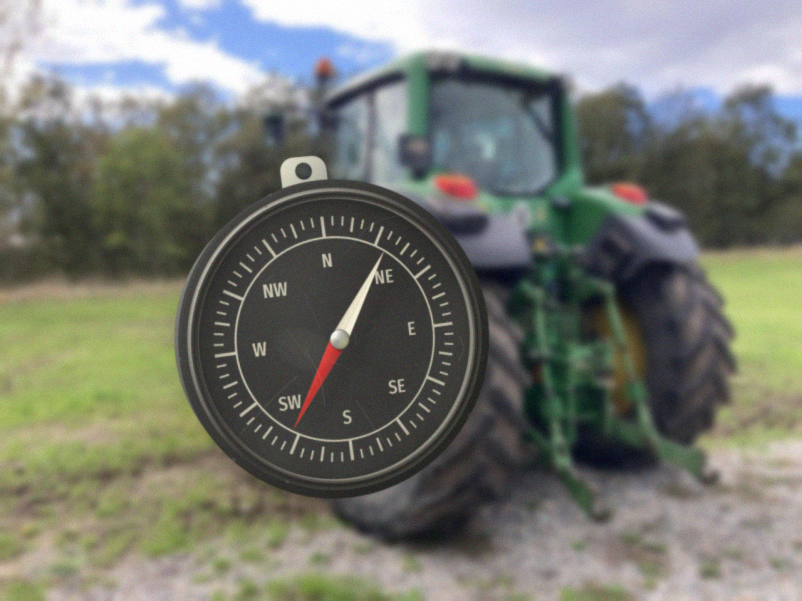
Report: 215 °
